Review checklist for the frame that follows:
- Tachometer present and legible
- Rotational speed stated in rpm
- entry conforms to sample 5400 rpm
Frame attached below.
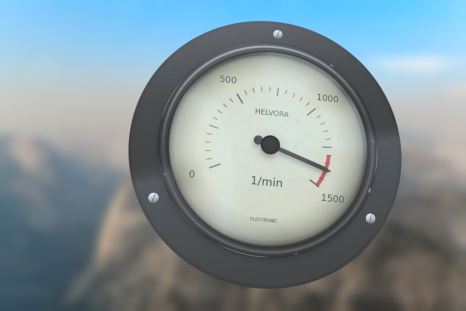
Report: 1400 rpm
